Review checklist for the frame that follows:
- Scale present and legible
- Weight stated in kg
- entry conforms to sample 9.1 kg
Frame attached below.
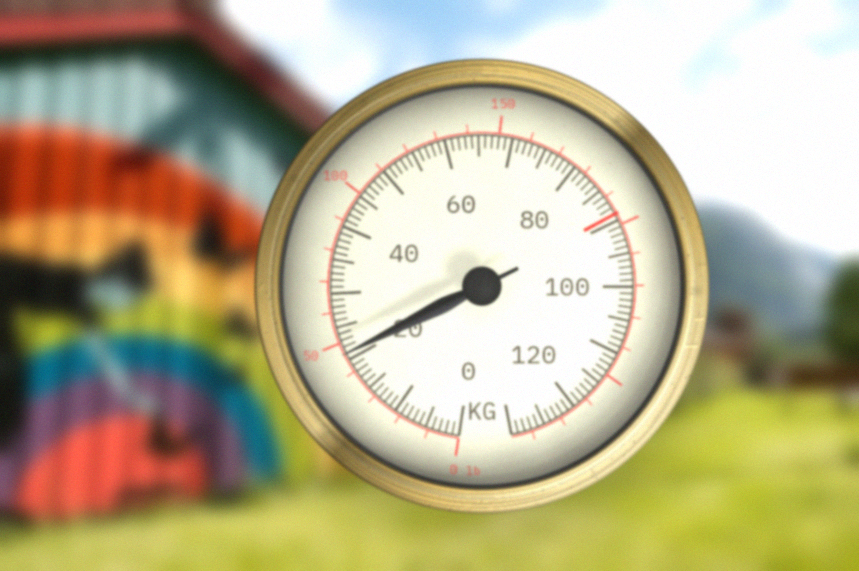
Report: 21 kg
